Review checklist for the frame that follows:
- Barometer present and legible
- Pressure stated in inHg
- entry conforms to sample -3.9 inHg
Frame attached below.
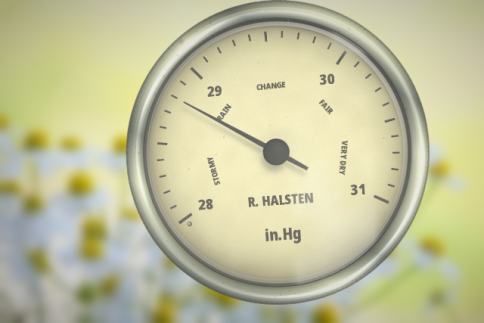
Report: 28.8 inHg
